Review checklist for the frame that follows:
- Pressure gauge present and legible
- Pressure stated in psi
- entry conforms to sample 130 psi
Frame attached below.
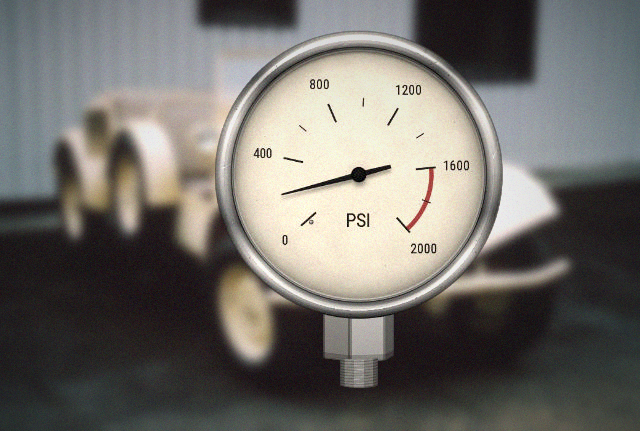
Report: 200 psi
